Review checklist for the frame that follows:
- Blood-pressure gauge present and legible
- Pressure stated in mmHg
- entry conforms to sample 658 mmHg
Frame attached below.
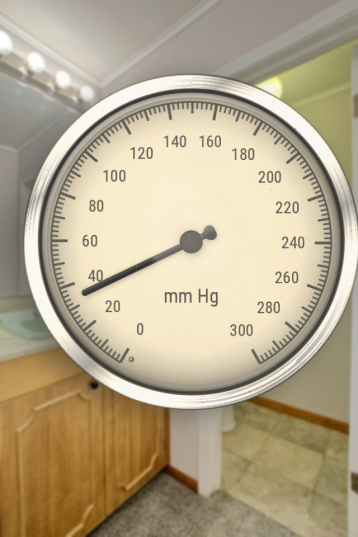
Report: 34 mmHg
